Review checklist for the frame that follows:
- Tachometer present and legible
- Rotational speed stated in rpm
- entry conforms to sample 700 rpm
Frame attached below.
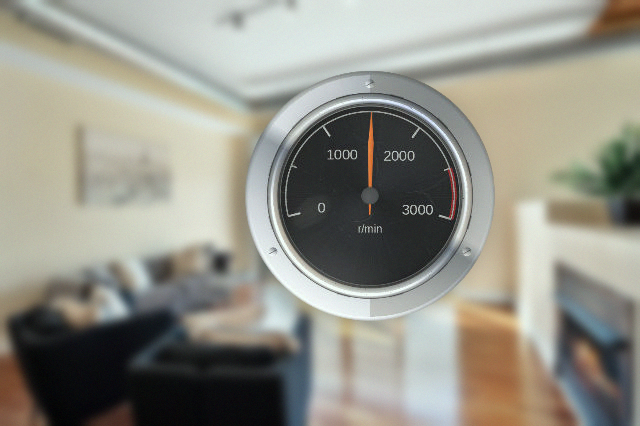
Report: 1500 rpm
